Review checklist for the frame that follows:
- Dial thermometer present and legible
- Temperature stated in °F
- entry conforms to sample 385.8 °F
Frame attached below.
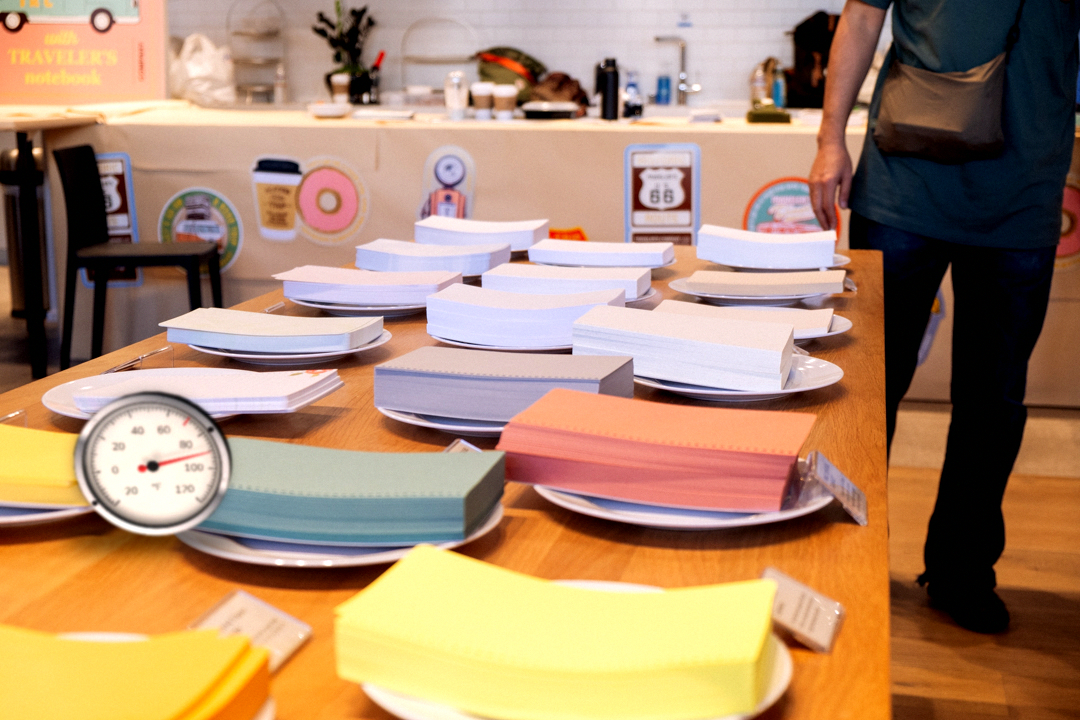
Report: 90 °F
